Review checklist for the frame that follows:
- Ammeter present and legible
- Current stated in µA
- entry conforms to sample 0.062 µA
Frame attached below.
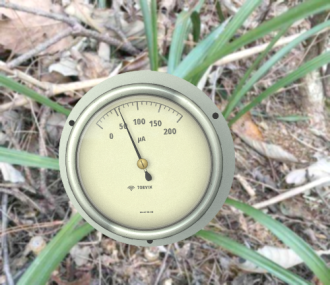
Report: 60 µA
